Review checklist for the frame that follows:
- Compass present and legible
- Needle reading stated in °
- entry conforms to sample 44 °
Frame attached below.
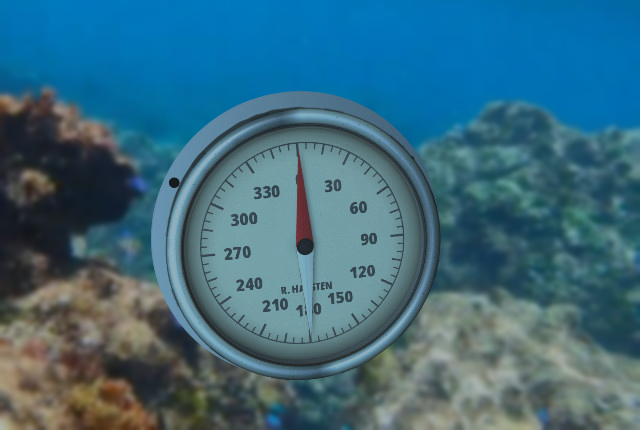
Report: 0 °
